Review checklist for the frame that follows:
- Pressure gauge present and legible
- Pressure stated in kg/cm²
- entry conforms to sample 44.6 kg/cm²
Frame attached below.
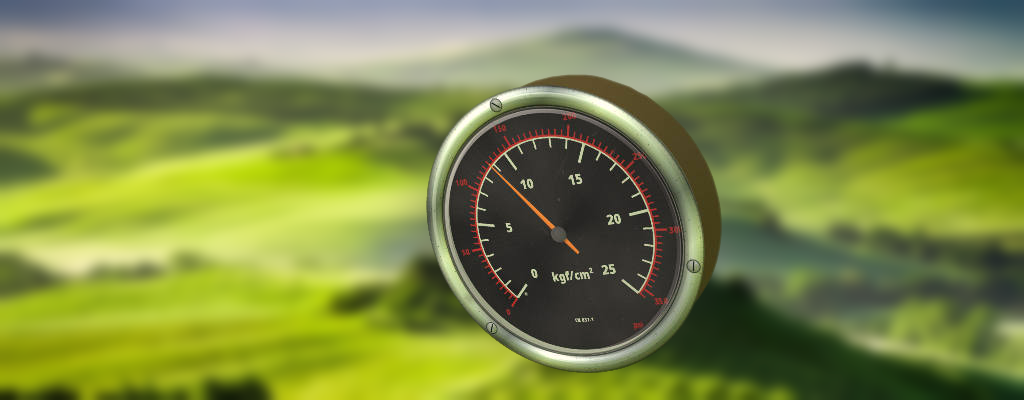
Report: 9 kg/cm²
